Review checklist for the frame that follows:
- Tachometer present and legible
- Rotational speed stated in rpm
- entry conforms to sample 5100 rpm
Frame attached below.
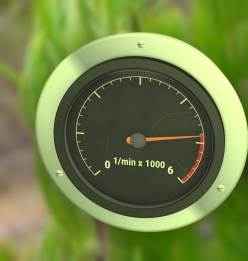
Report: 4800 rpm
